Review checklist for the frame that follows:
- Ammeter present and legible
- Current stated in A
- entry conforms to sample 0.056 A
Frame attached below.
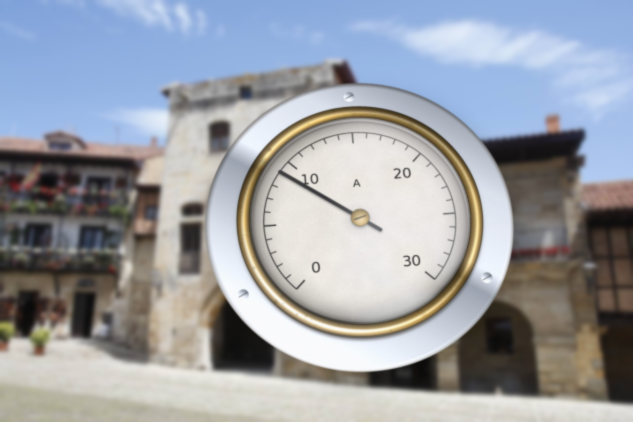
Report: 9 A
